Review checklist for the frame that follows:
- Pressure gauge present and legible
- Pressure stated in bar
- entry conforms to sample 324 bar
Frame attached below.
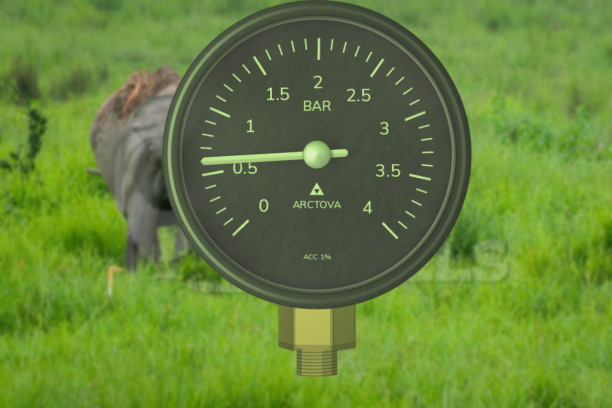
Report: 0.6 bar
